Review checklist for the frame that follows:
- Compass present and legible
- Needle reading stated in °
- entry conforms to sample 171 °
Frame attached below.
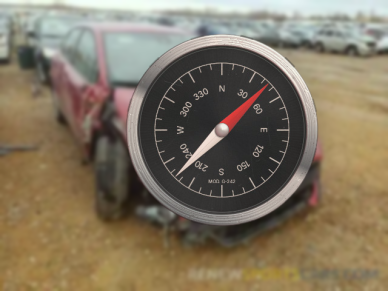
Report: 45 °
